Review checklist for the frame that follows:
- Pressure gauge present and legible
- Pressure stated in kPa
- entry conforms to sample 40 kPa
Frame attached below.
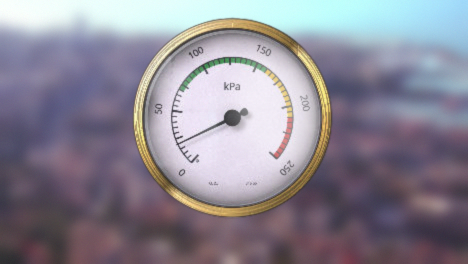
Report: 20 kPa
